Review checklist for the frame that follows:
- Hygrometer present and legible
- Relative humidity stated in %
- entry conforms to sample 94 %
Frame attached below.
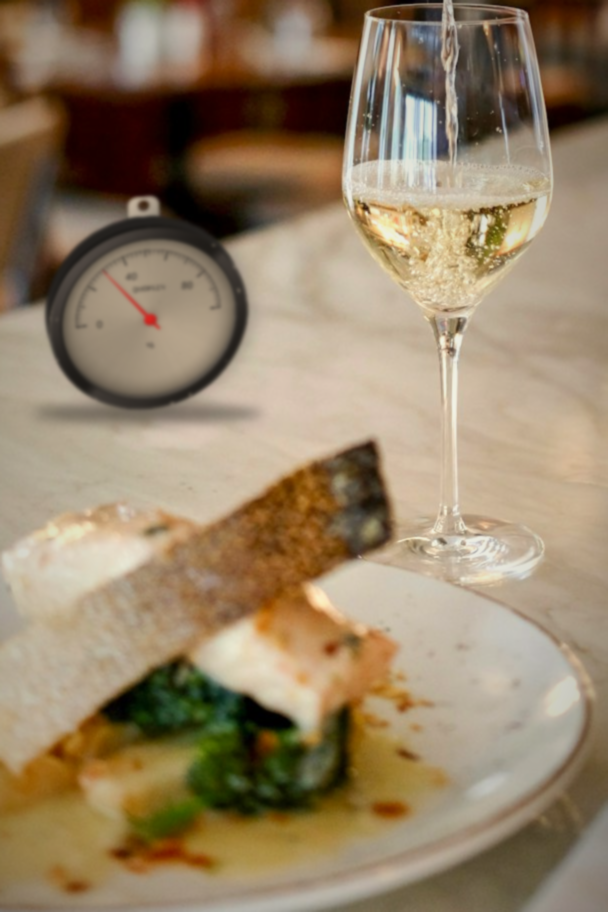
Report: 30 %
